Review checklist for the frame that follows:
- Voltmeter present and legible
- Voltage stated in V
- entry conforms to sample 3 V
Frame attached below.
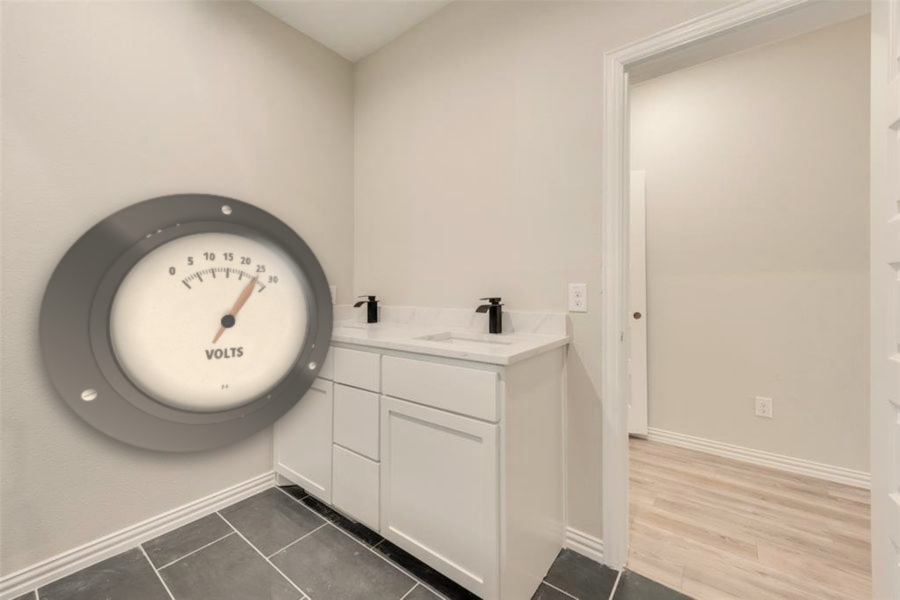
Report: 25 V
